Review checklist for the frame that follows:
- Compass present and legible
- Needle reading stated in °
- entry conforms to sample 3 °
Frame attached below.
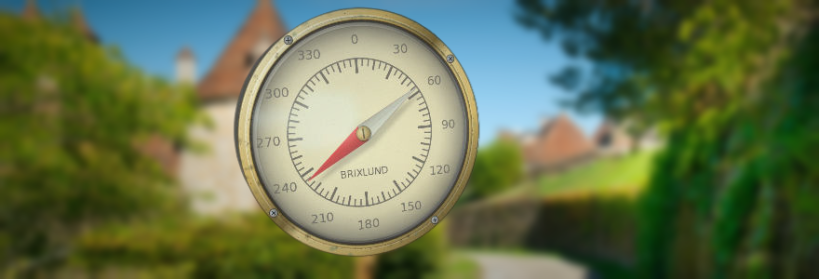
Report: 235 °
